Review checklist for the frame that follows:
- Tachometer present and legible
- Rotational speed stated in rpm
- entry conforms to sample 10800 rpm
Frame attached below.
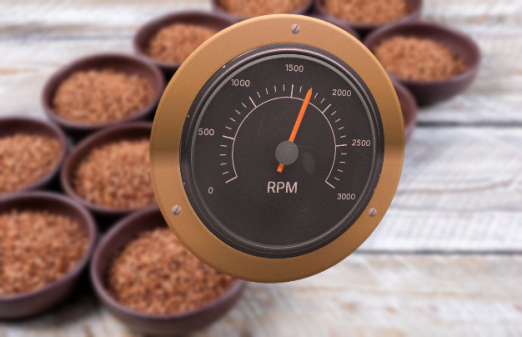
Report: 1700 rpm
